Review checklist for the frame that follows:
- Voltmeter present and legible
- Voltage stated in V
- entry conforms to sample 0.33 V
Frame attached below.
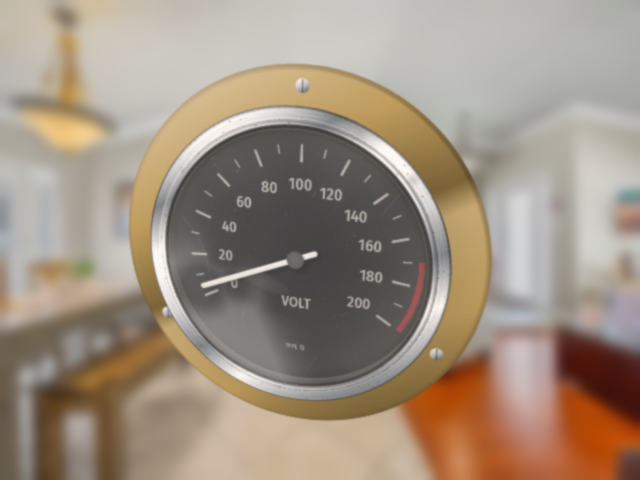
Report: 5 V
